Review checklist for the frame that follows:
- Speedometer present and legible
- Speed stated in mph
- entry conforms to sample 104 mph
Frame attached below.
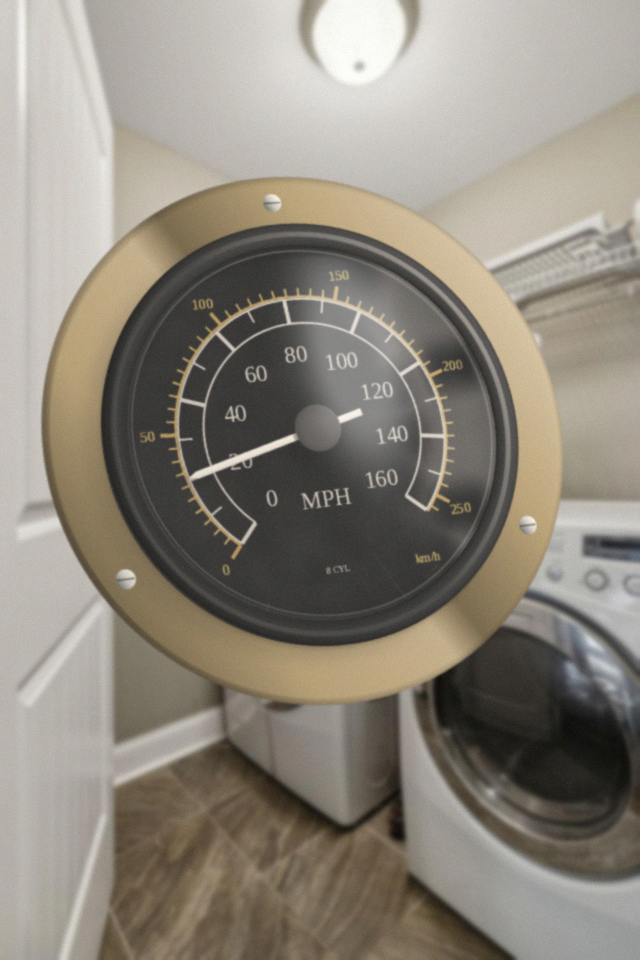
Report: 20 mph
